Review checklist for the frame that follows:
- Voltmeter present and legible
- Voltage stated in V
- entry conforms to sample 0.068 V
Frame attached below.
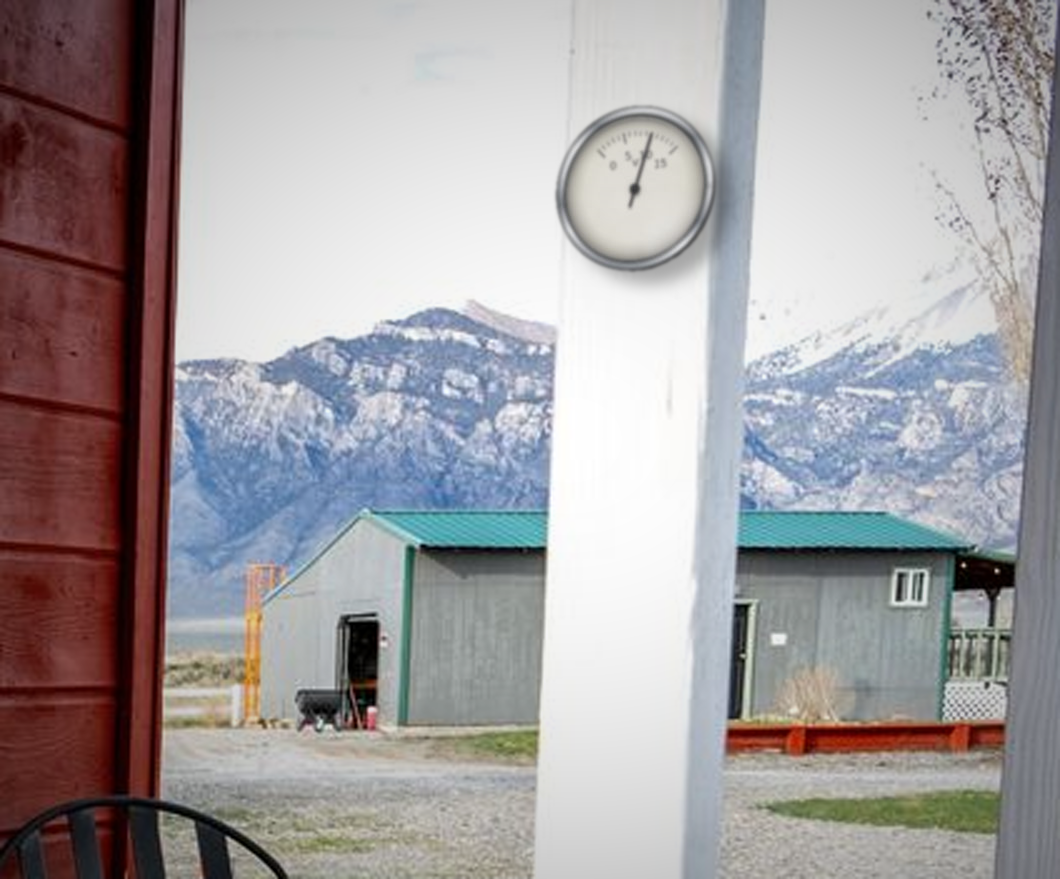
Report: 10 V
